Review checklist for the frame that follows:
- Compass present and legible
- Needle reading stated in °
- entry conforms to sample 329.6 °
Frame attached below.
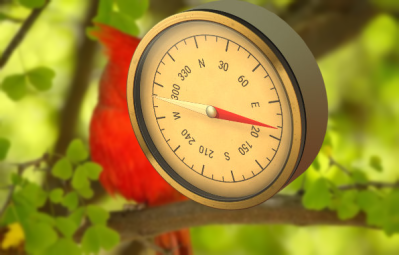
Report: 110 °
